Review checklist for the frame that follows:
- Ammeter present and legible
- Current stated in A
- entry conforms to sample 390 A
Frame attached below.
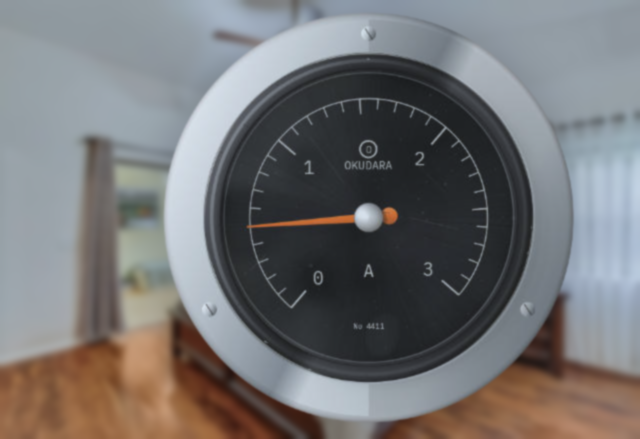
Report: 0.5 A
